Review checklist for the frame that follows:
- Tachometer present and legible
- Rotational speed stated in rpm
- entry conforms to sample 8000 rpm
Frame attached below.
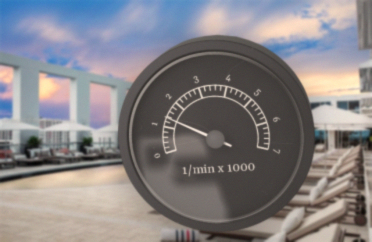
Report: 1400 rpm
